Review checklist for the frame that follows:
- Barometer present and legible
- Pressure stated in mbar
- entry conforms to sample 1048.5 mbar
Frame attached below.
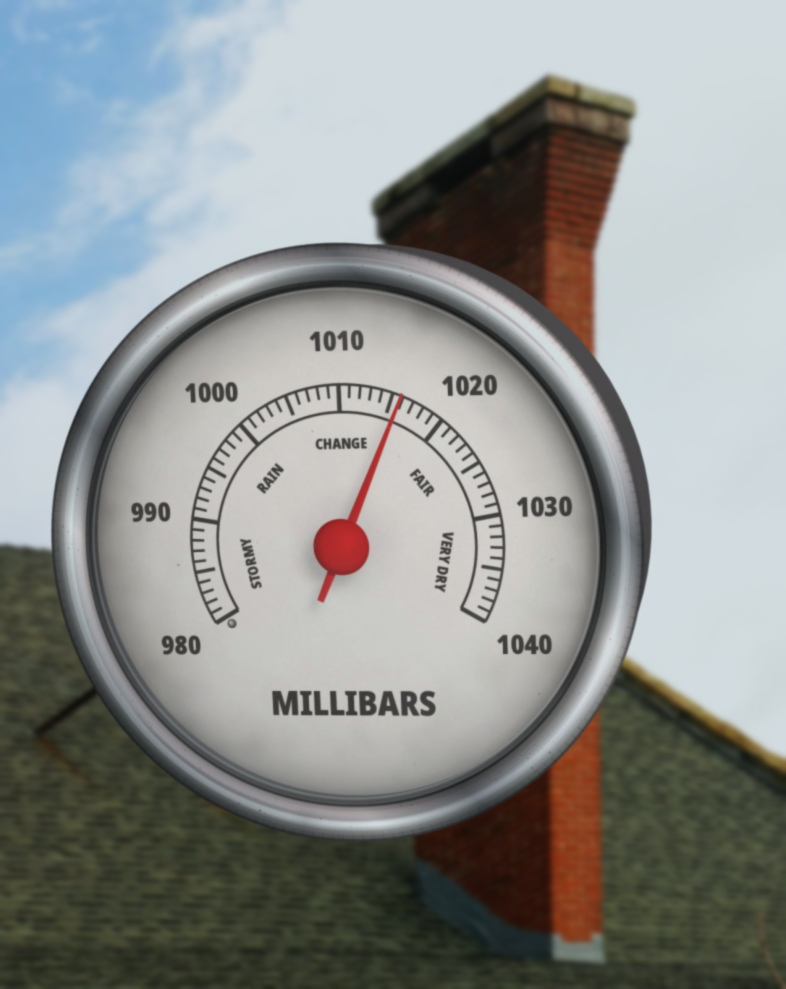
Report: 1016 mbar
